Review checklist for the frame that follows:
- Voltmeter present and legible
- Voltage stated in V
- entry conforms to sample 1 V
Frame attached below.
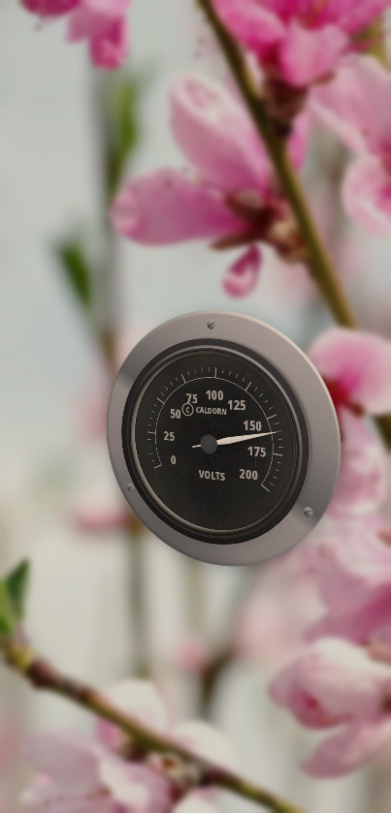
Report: 160 V
